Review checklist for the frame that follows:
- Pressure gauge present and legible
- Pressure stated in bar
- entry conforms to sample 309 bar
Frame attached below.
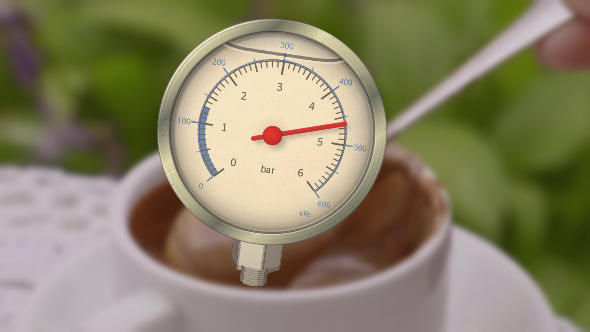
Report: 4.6 bar
